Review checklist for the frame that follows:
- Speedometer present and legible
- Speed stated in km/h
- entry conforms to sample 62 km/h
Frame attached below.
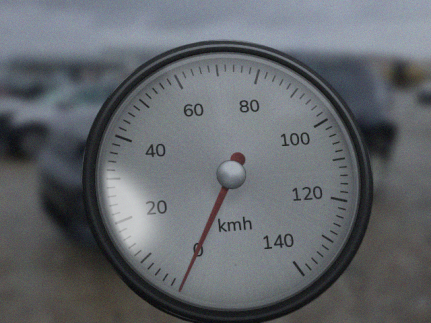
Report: 0 km/h
